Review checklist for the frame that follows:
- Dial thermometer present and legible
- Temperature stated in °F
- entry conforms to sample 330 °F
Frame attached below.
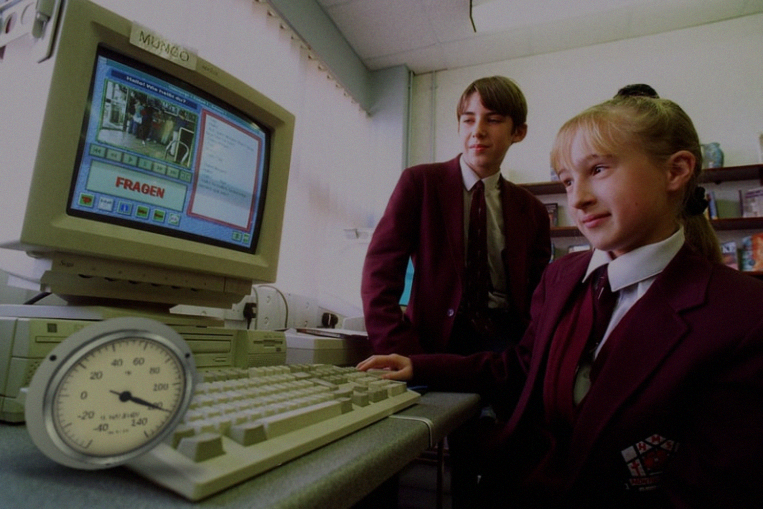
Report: 120 °F
